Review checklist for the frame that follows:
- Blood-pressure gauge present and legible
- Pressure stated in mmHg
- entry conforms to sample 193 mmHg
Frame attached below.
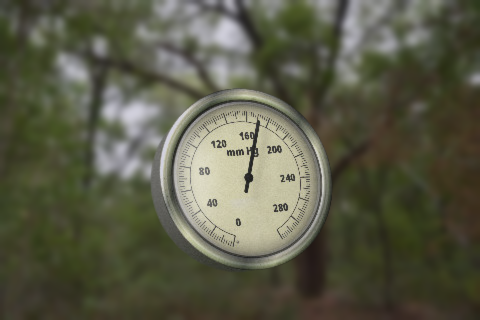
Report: 170 mmHg
